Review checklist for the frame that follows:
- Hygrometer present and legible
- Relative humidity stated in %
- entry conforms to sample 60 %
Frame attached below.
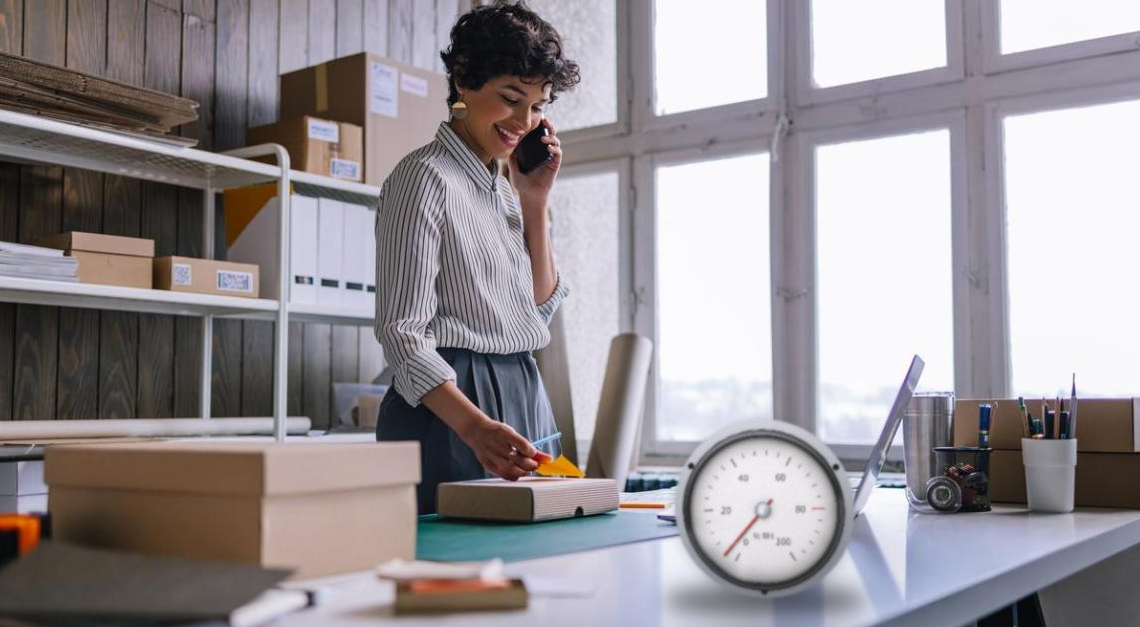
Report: 4 %
